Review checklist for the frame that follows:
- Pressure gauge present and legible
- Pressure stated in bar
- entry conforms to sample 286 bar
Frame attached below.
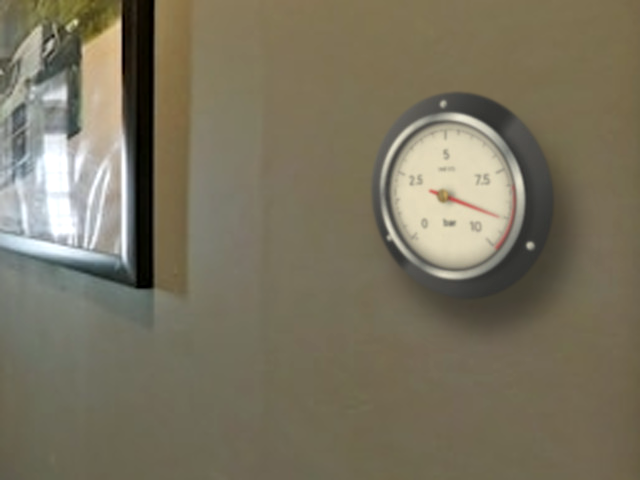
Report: 9 bar
